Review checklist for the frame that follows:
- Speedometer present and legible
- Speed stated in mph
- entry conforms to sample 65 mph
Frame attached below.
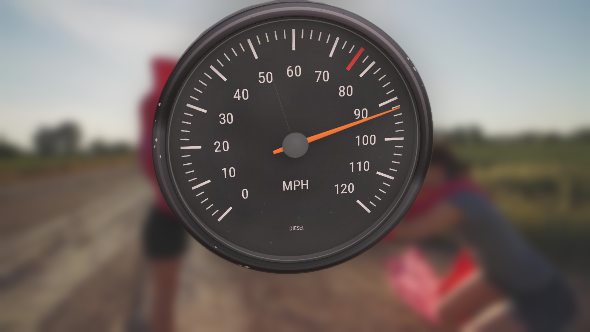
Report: 92 mph
